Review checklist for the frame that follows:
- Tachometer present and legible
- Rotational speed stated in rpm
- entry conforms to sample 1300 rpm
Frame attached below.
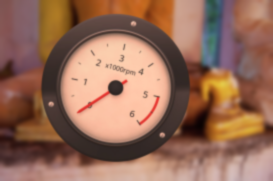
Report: 0 rpm
